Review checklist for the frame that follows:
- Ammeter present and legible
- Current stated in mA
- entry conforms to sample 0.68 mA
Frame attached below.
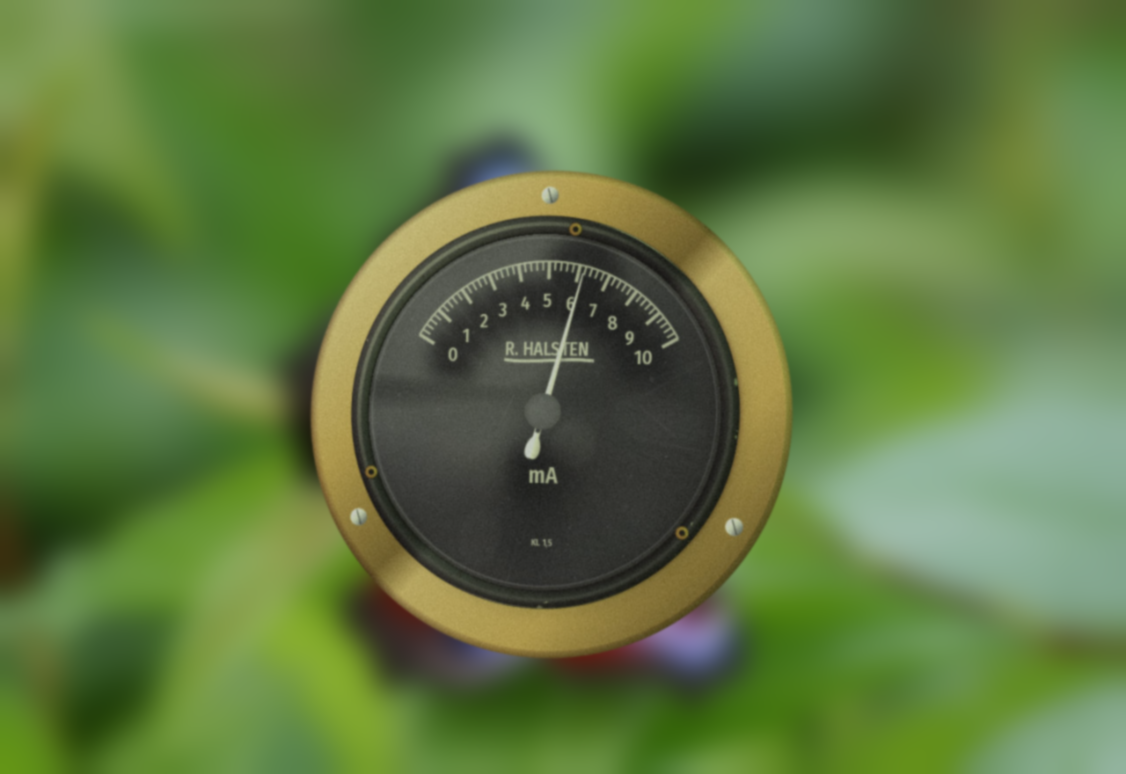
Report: 6.2 mA
